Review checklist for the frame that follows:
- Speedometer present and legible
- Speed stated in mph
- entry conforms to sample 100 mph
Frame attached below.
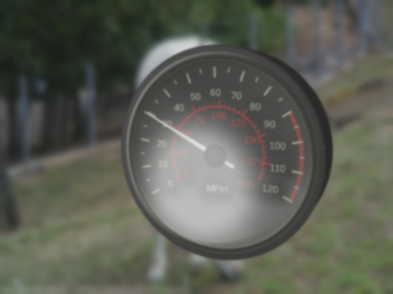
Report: 30 mph
